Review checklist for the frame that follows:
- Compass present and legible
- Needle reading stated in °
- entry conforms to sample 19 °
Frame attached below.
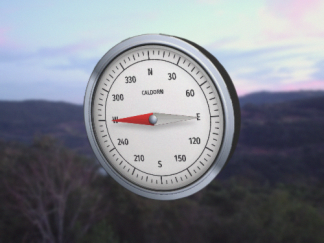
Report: 270 °
